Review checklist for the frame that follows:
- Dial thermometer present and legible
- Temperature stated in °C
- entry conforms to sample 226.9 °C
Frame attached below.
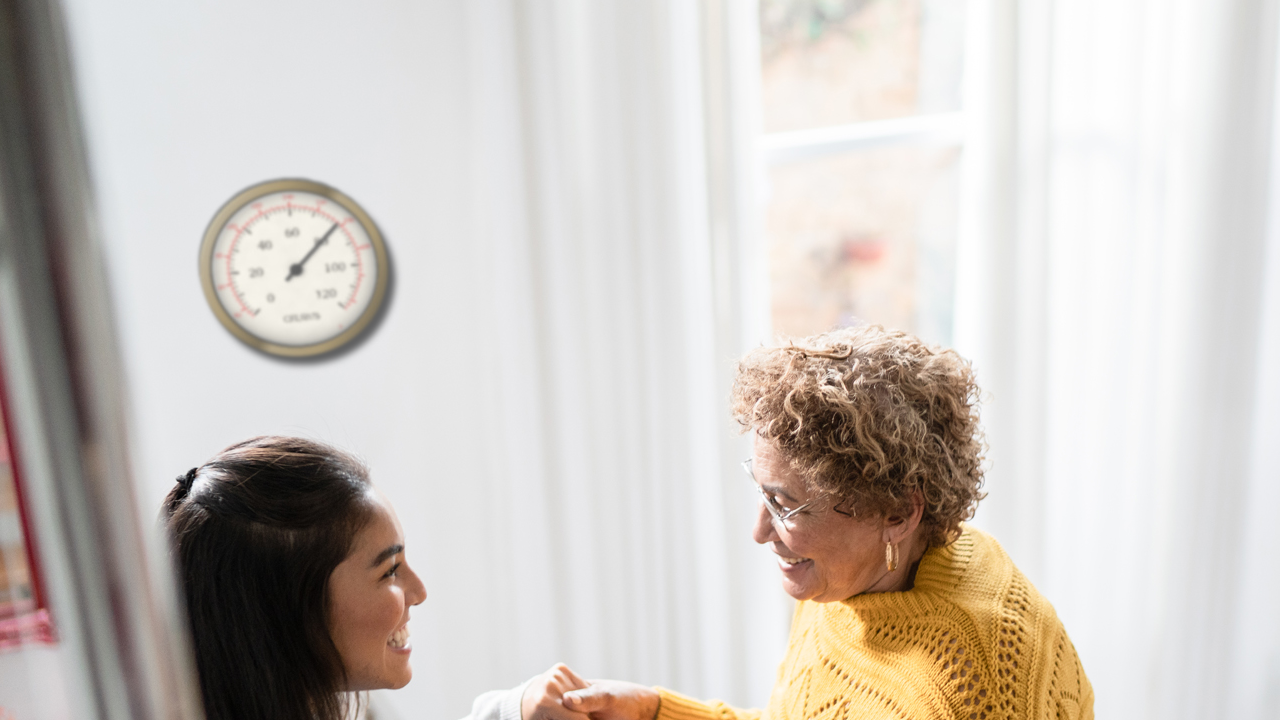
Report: 80 °C
